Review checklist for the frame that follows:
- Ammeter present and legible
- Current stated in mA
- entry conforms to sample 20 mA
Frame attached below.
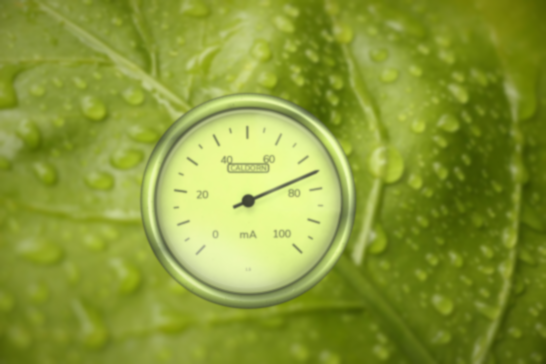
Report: 75 mA
